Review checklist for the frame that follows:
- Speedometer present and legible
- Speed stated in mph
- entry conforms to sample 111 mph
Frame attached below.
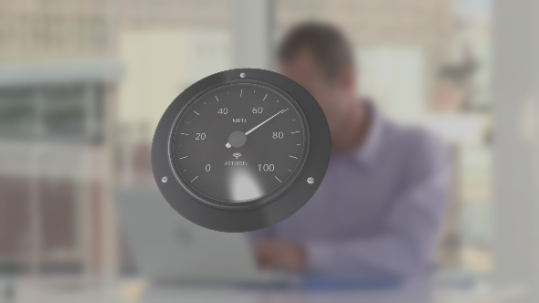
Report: 70 mph
